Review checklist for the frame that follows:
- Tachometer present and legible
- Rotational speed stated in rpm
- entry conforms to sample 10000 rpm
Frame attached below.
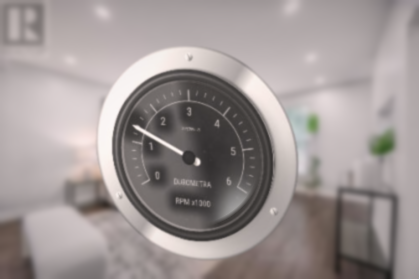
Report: 1400 rpm
